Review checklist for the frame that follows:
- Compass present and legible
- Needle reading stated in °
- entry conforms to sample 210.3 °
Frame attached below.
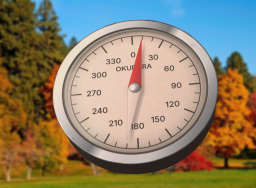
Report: 10 °
